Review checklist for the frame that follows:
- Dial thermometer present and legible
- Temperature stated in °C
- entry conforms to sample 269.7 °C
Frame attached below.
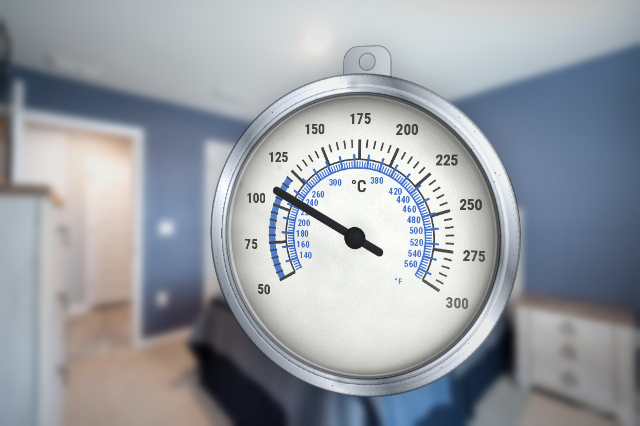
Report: 110 °C
